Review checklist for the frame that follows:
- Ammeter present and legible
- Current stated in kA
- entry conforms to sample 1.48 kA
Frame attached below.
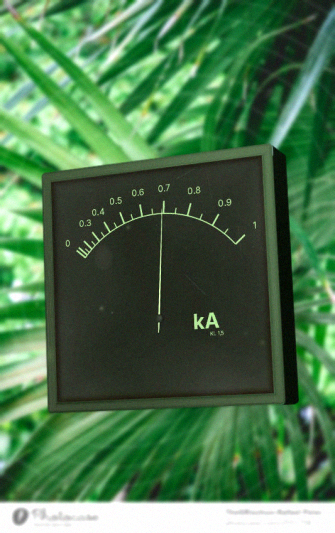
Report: 0.7 kA
